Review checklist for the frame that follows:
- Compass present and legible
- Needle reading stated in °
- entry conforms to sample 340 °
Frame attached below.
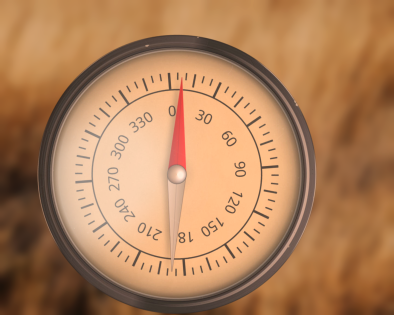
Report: 7.5 °
